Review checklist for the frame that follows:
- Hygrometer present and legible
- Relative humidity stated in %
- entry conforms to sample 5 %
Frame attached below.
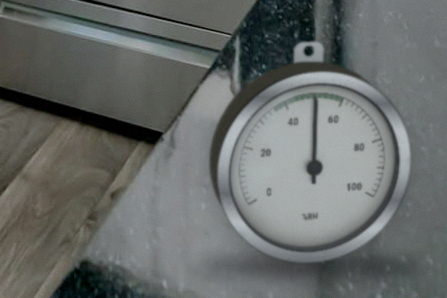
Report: 50 %
